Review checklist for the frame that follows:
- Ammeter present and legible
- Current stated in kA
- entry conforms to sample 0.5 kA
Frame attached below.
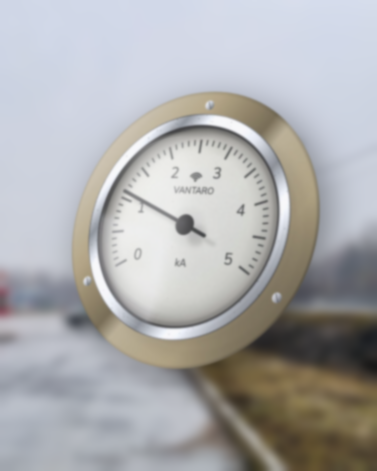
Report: 1.1 kA
